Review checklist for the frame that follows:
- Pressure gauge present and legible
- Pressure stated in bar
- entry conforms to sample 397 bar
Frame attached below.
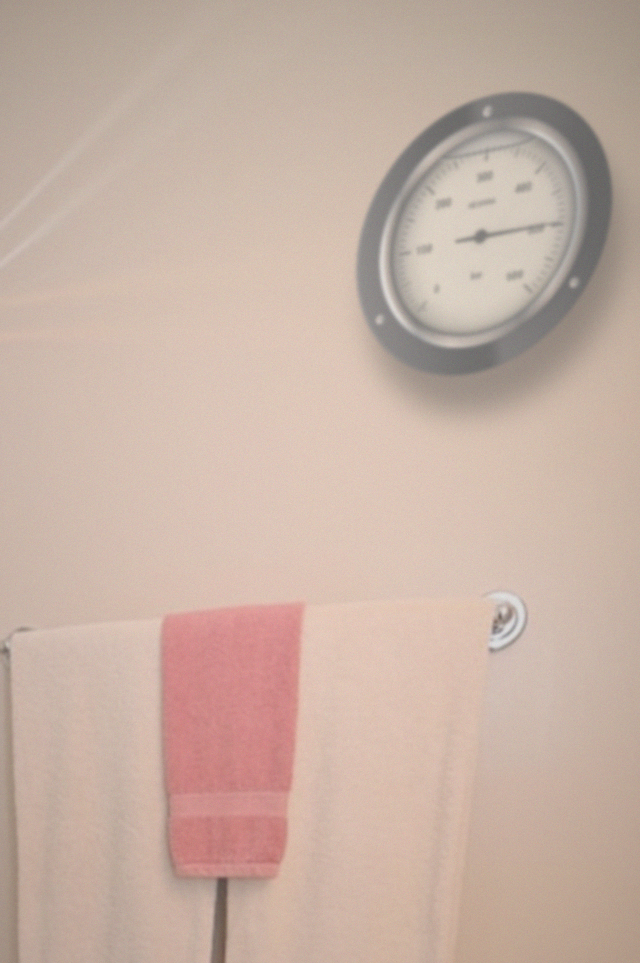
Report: 500 bar
